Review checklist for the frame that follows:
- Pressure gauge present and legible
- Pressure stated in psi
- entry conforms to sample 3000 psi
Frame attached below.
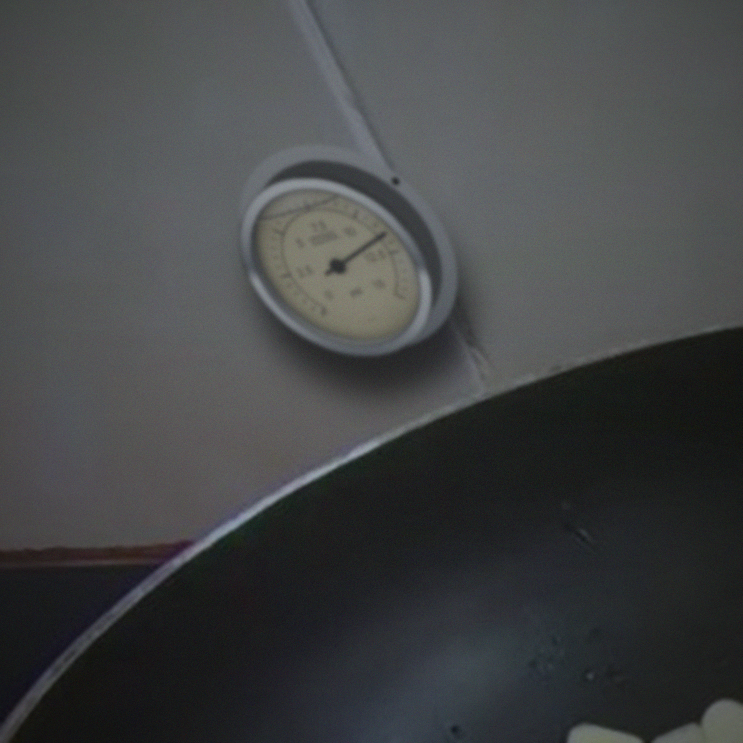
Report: 11.5 psi
